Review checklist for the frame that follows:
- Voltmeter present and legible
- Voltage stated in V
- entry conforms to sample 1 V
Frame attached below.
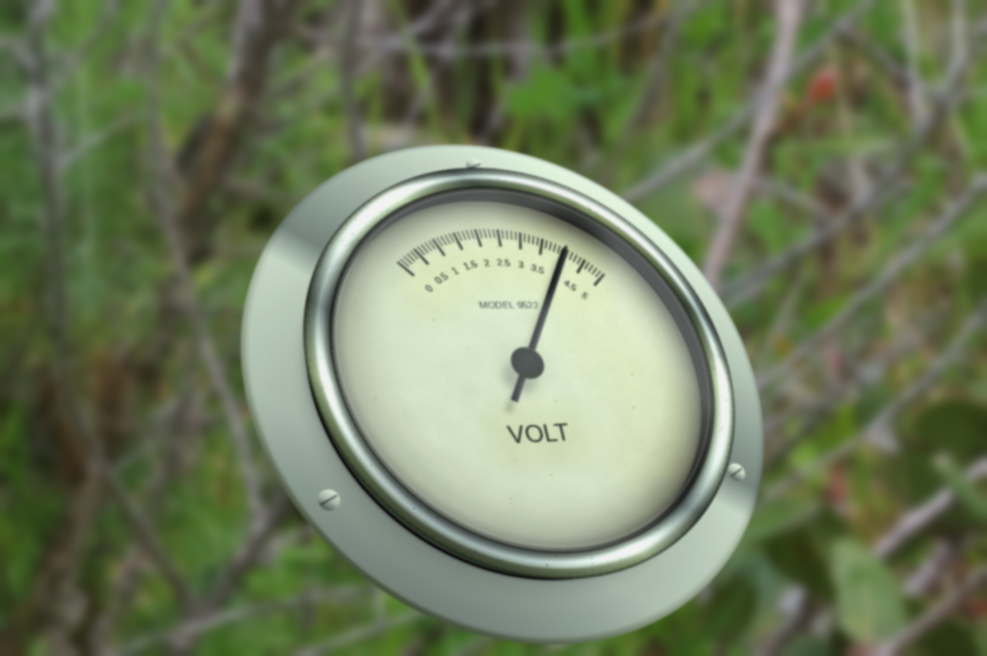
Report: 4 V
